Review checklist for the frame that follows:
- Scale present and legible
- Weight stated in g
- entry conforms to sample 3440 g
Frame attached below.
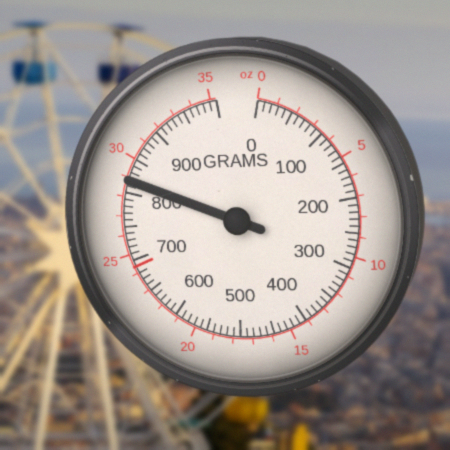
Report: 820 g
